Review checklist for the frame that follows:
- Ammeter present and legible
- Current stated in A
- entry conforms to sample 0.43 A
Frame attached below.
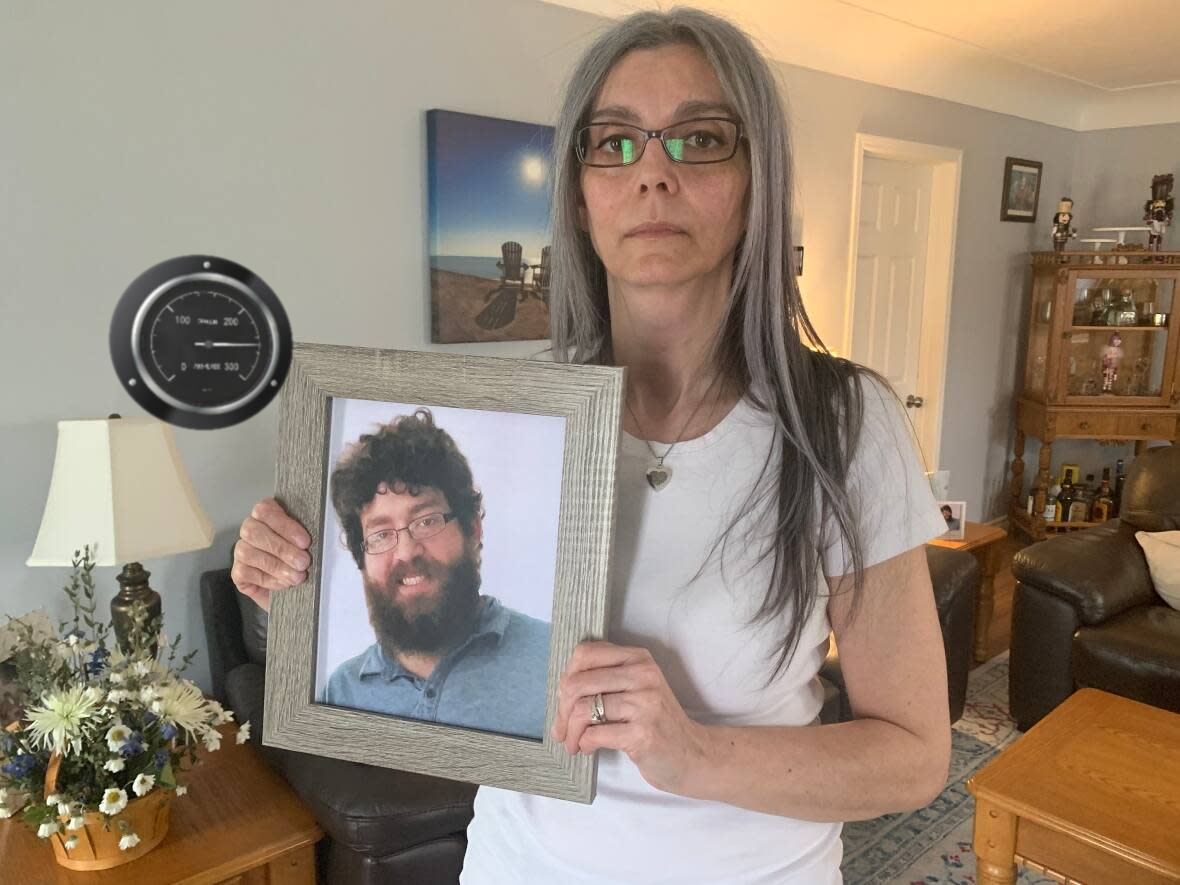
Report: 250 A
